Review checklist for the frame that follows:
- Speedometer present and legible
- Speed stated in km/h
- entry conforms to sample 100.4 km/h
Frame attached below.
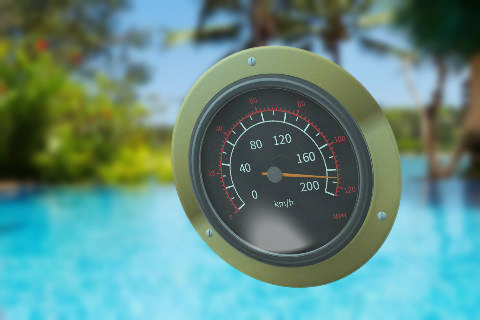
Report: 185 km/h
